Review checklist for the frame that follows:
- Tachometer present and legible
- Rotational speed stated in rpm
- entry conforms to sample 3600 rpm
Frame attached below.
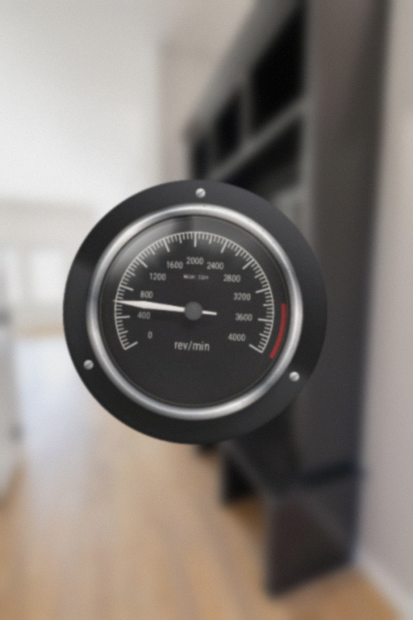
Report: 600 rpm
